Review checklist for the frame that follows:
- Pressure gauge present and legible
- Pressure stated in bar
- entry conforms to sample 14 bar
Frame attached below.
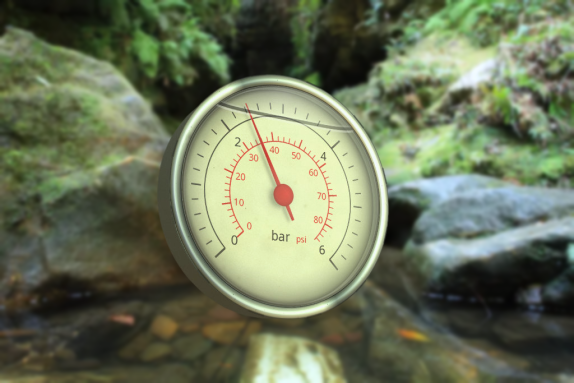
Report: 2.4 bar
